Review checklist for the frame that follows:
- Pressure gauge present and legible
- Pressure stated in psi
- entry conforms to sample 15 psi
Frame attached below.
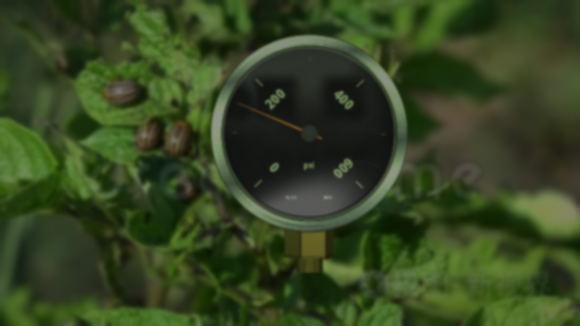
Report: 150 psi
